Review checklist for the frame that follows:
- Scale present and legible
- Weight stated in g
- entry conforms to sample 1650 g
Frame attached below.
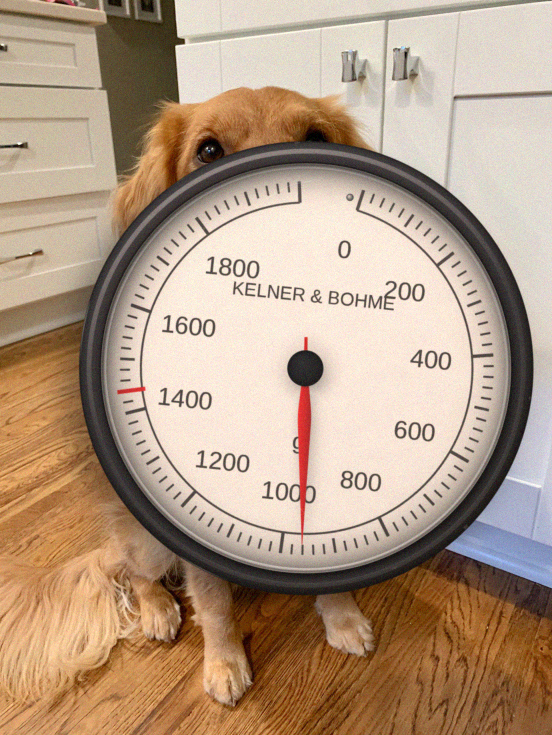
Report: 960 g
